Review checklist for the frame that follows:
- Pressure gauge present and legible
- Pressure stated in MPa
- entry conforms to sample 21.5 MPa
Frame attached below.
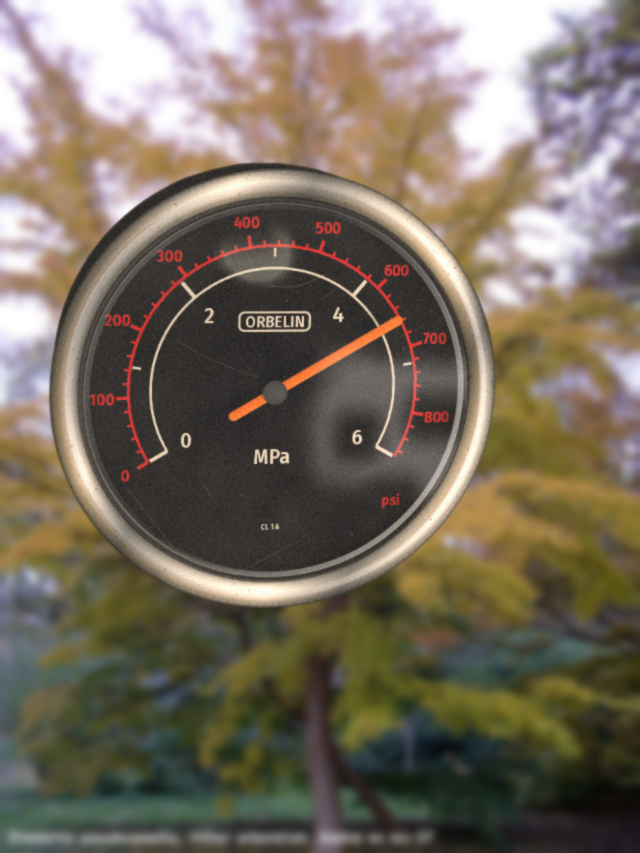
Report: 4.5 MPa
